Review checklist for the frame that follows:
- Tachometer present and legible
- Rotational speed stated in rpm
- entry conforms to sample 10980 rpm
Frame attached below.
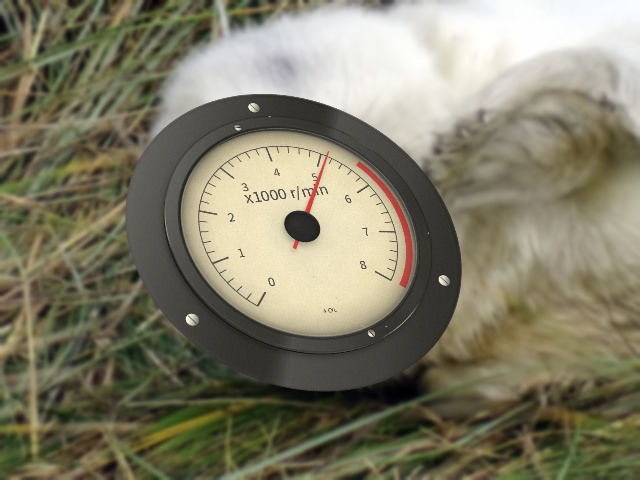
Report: 5100 rpm
